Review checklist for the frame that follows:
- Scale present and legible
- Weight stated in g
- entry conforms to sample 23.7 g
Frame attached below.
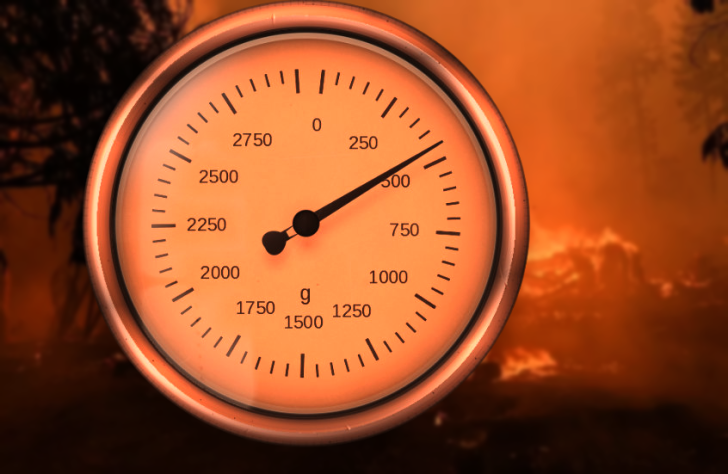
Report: 450 g
